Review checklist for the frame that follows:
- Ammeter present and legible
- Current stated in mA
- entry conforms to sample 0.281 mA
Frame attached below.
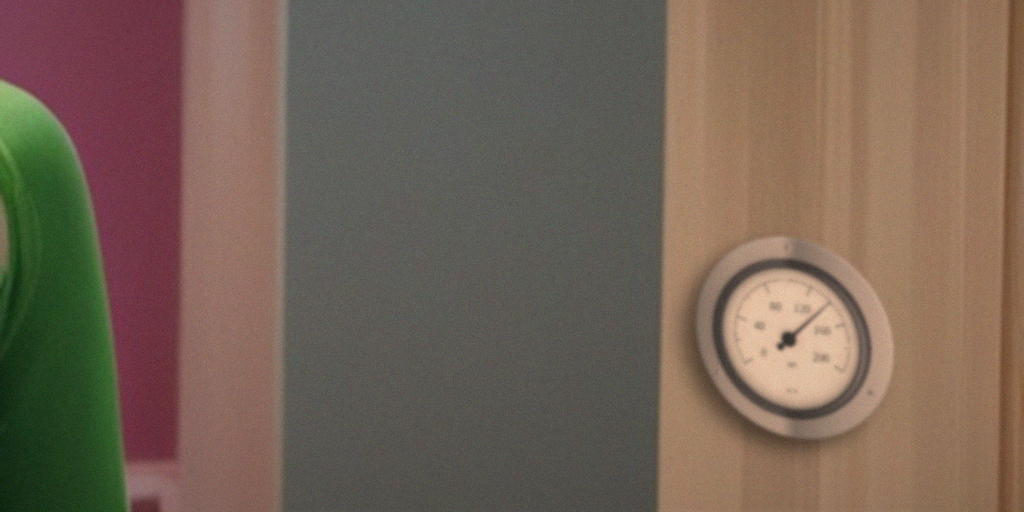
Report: 140 mA
